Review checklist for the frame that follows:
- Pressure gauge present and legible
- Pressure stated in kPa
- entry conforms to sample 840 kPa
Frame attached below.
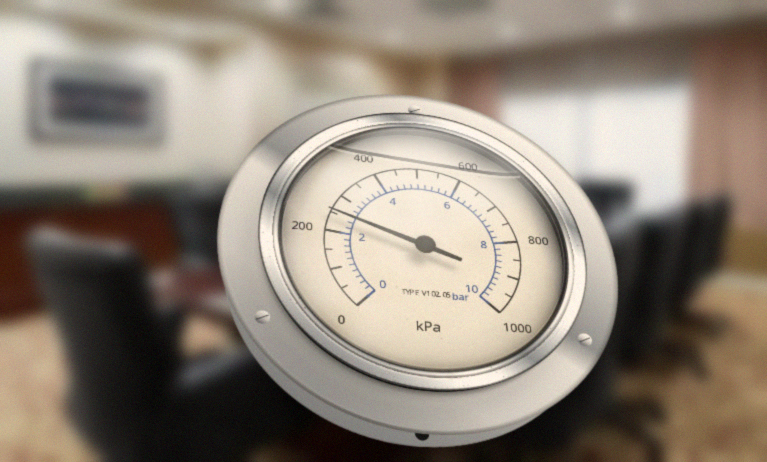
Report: 250 kPa
